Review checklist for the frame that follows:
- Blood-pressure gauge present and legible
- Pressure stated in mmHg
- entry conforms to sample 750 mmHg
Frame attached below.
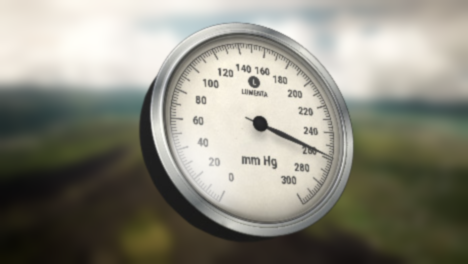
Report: 260 mmHg
